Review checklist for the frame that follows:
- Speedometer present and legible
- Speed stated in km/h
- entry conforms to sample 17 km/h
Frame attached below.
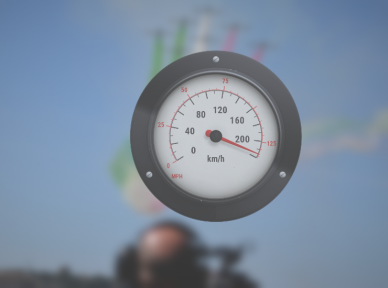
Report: 215 km/h
